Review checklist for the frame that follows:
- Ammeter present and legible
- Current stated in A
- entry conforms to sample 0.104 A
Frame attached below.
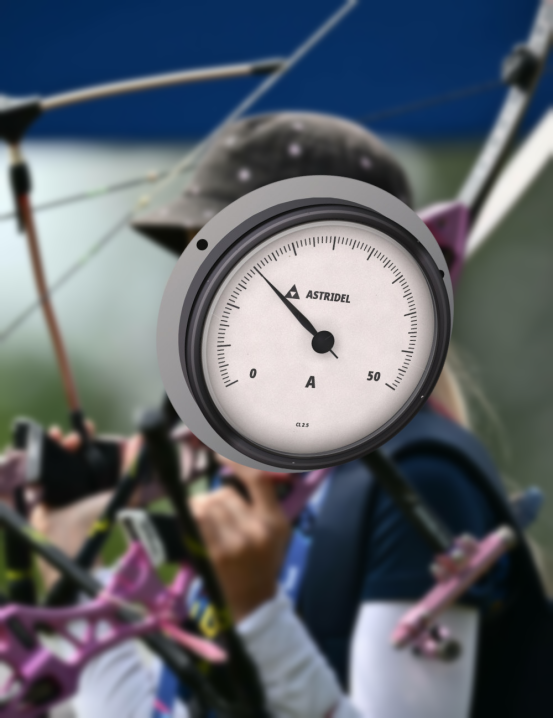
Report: 15 A
